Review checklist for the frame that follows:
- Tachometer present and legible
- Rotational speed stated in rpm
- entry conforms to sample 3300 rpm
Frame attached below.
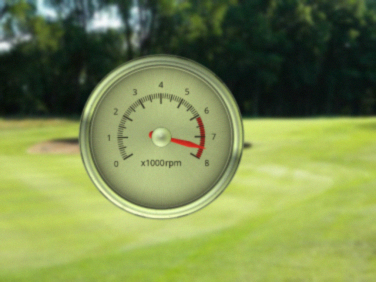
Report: 7500 rpm
